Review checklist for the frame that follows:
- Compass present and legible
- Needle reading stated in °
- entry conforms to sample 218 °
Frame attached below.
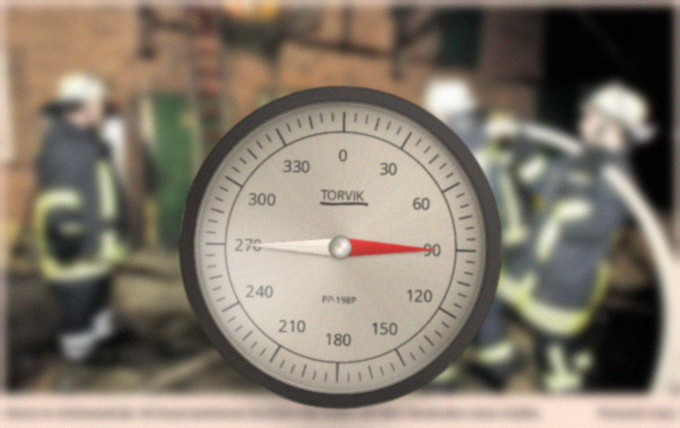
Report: 90 °
